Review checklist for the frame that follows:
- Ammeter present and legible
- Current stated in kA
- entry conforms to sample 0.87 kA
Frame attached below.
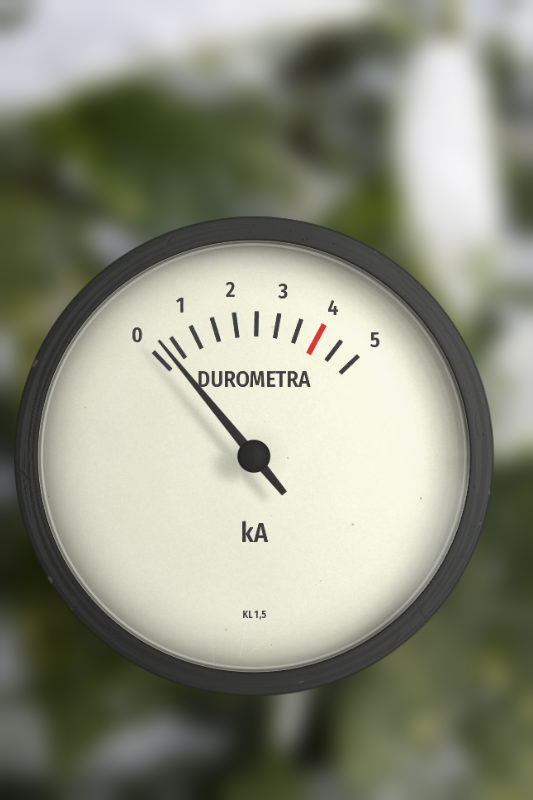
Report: 0.25 kA
